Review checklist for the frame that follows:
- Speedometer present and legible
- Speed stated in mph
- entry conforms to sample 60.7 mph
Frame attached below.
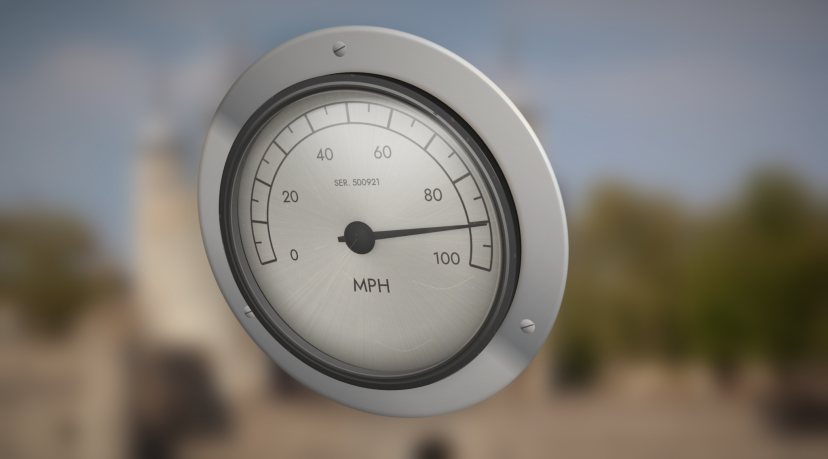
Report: 90 mph
